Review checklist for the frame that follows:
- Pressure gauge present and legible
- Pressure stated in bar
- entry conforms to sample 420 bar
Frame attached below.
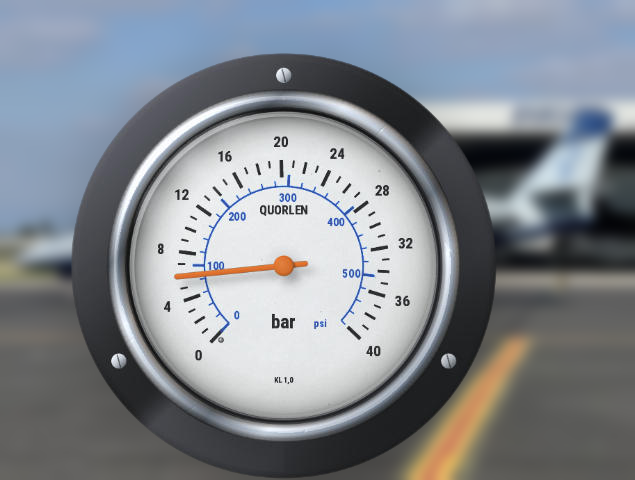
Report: 6 bar
